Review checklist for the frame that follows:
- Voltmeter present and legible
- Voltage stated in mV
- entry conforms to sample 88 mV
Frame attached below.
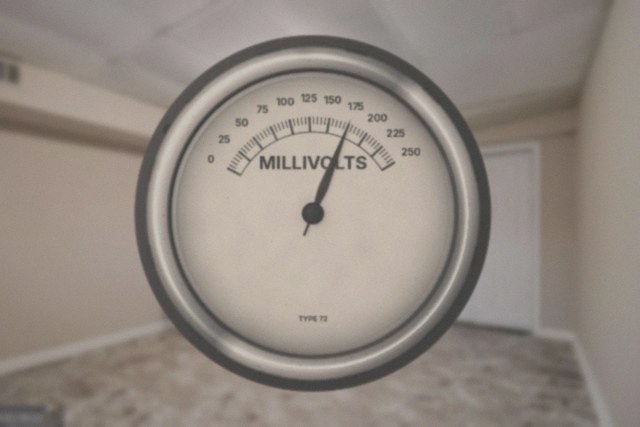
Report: 175 mV
